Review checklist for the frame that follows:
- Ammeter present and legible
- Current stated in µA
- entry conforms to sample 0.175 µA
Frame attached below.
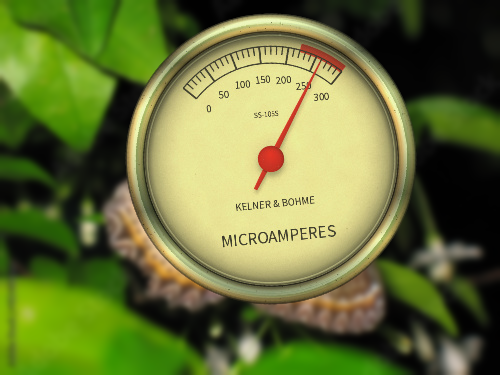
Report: 260 µA
